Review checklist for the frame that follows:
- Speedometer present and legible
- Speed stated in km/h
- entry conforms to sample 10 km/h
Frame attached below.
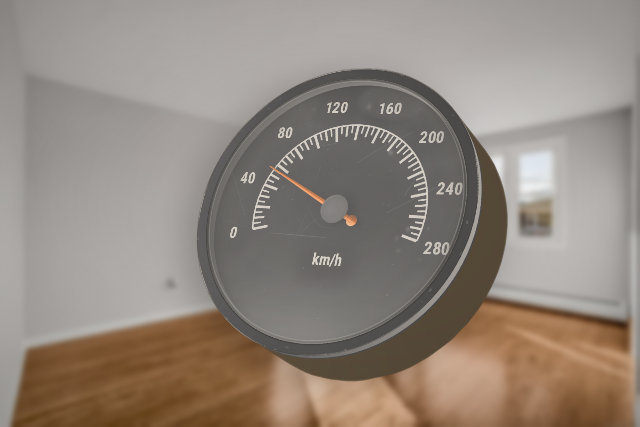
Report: 55 km/h
